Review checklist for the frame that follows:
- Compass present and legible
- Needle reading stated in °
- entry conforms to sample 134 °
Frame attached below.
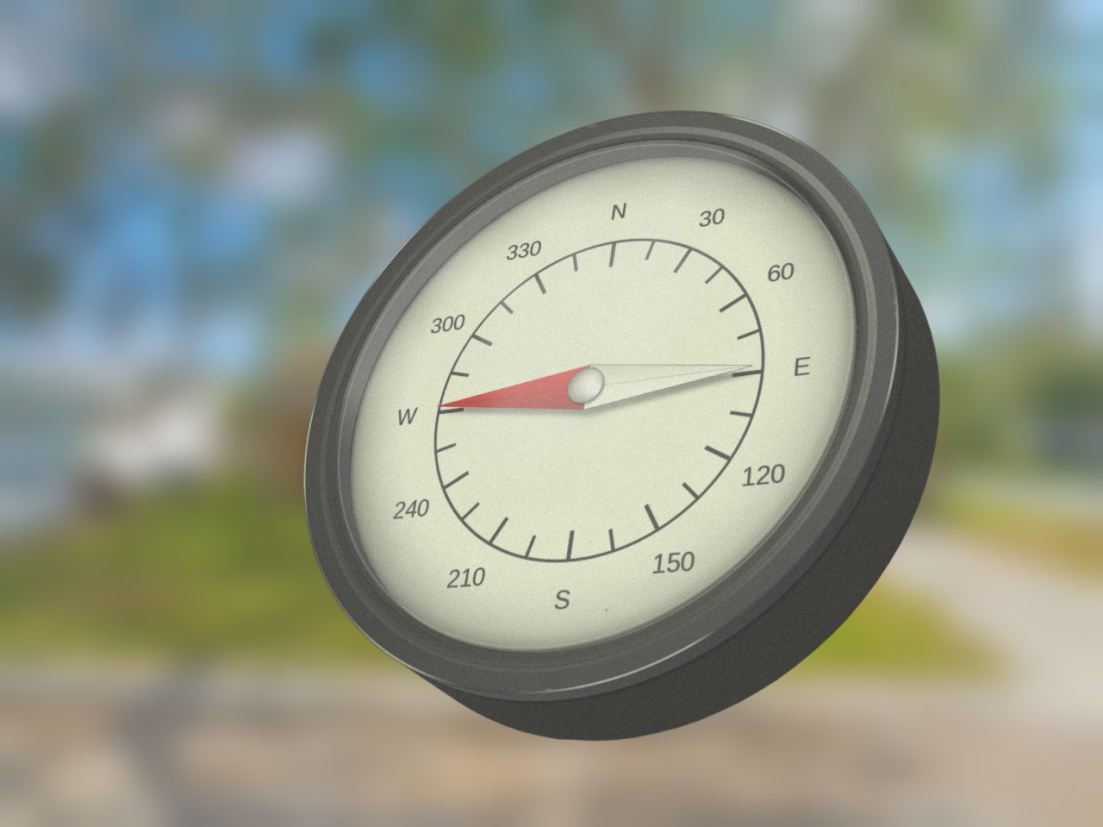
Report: 270 °
